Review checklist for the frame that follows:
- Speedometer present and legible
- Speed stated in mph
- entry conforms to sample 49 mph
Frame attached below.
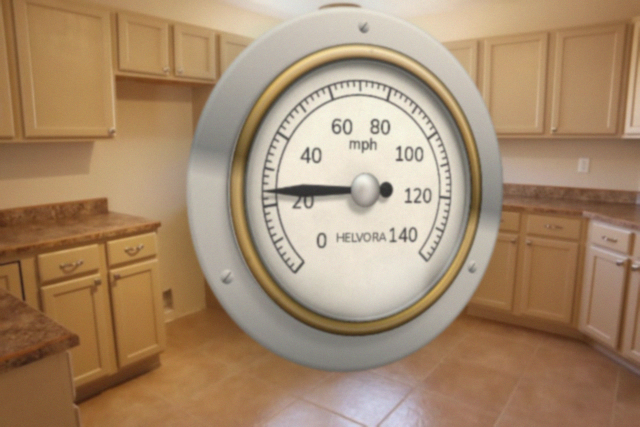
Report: 24 mph
